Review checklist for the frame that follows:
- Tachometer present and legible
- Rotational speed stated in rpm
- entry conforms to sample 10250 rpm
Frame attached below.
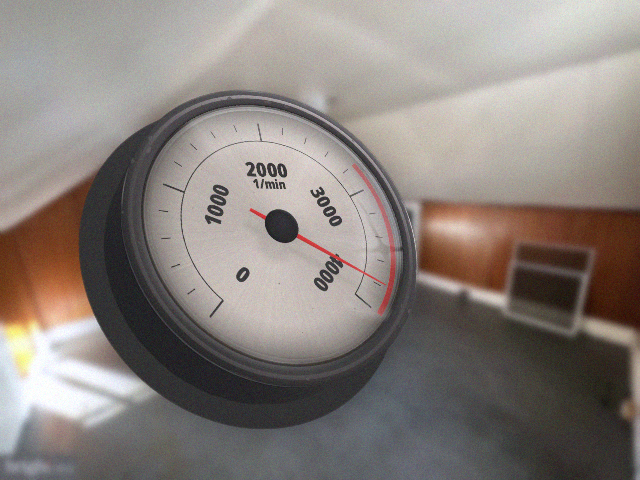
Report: 3800 rpm
